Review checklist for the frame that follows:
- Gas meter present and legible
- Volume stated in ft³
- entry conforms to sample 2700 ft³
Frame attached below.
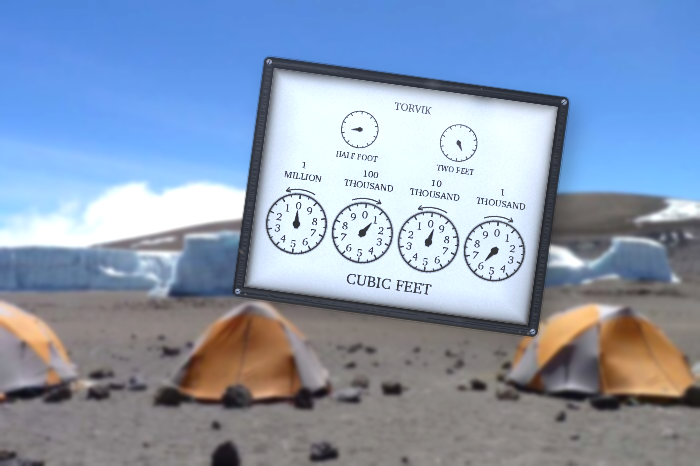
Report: 9600 ft³
